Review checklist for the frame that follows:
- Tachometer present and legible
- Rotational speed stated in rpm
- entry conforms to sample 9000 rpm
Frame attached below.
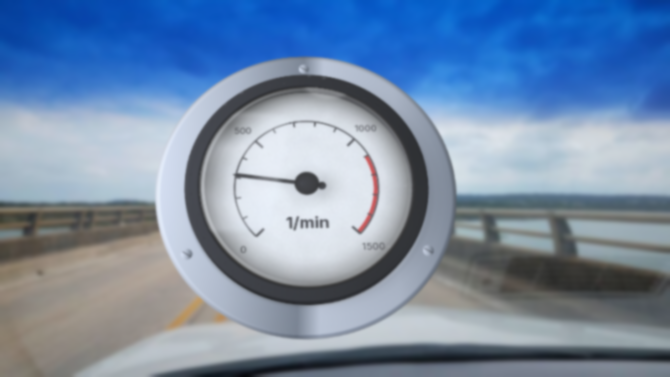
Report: 300 rpm
